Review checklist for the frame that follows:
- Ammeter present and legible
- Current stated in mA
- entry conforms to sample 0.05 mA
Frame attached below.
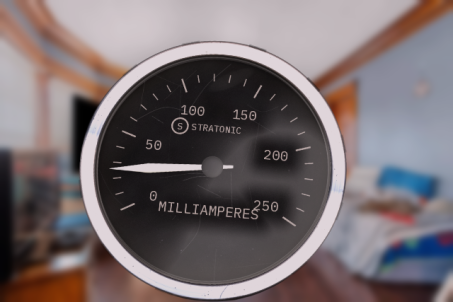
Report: 25 mA
